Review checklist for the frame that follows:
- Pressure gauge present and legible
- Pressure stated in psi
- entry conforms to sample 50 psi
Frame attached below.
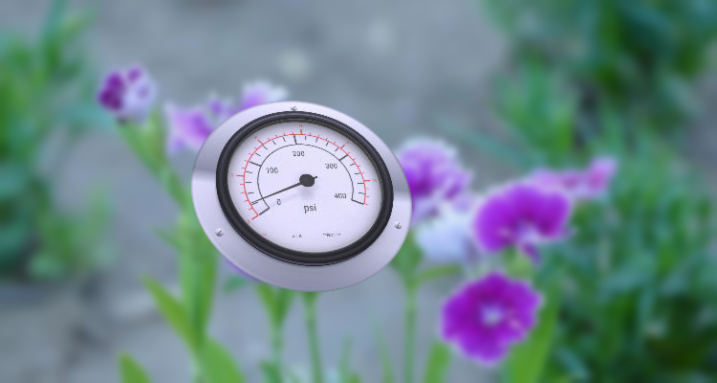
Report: 20 psi
